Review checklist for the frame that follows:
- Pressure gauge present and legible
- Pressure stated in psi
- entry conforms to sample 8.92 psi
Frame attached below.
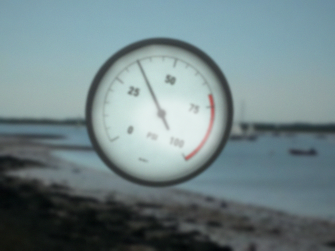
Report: 35 psi
